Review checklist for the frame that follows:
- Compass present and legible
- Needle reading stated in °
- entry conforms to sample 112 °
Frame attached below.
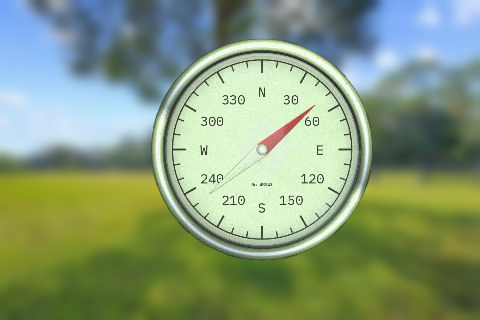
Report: 50 °
